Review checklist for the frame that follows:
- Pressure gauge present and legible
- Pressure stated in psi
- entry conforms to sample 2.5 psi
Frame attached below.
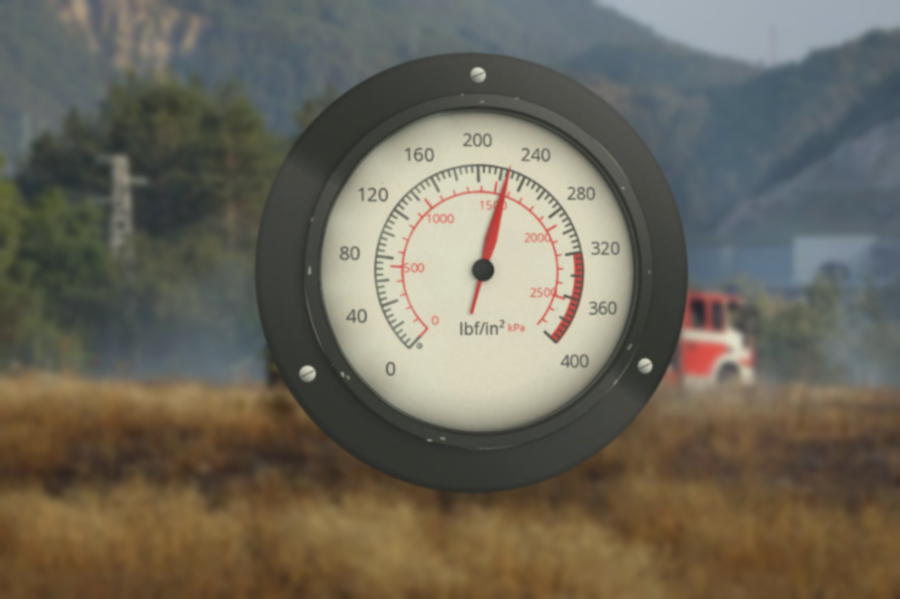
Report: 225 psi
